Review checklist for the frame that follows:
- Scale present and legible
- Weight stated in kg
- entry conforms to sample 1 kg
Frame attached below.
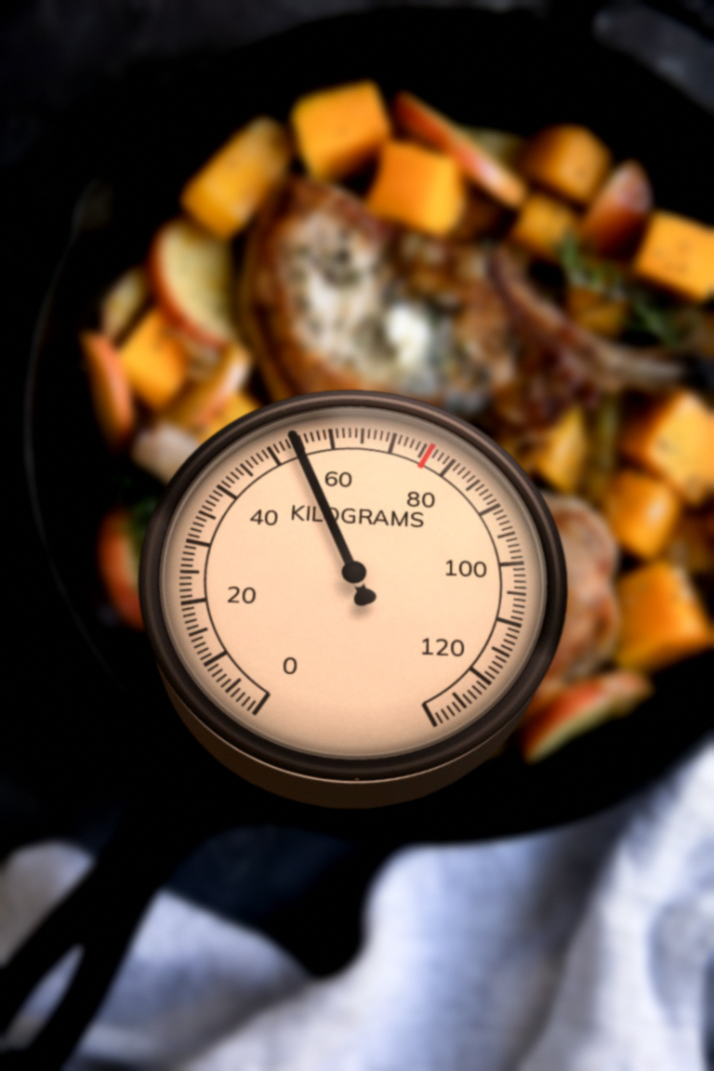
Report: 54 kg
